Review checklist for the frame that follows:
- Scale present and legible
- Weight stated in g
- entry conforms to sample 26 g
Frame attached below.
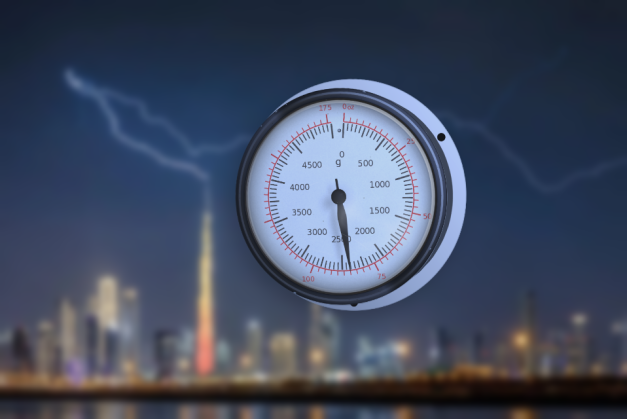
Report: 2400 g
